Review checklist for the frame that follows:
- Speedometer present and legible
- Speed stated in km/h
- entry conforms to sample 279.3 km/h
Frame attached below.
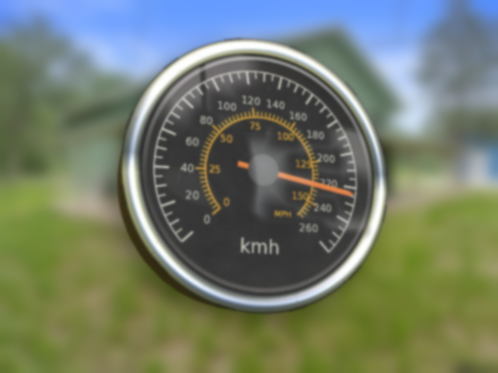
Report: 225 km/h
